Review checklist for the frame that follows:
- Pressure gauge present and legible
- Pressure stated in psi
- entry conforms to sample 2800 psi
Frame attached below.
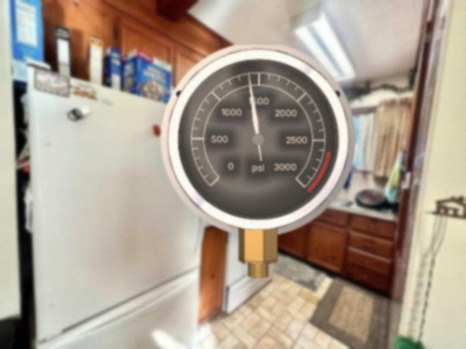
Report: 1400 psi
